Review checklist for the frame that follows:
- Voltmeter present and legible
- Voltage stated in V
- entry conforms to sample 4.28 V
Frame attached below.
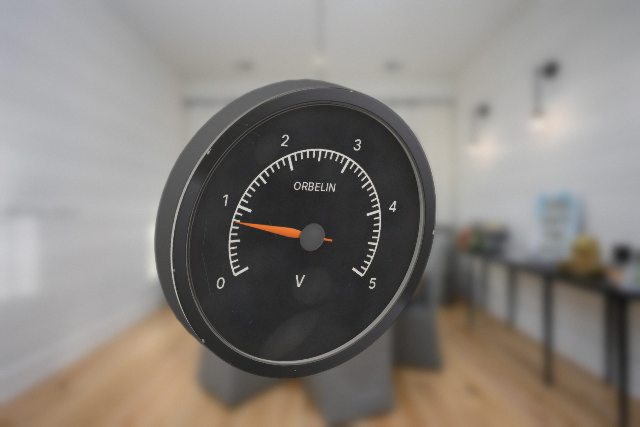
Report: 0.8 V
